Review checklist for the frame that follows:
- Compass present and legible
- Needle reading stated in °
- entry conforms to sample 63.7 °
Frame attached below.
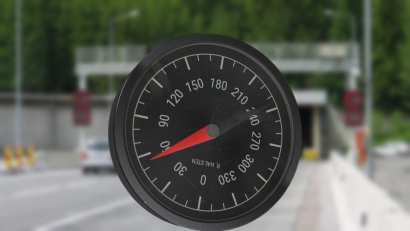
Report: 55 °
